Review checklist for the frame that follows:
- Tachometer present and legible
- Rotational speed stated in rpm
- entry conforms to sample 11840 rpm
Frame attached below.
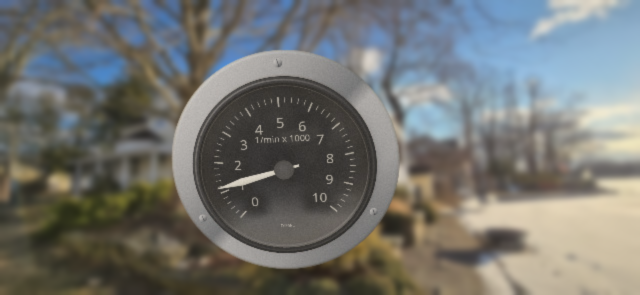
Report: 1200 rpm
